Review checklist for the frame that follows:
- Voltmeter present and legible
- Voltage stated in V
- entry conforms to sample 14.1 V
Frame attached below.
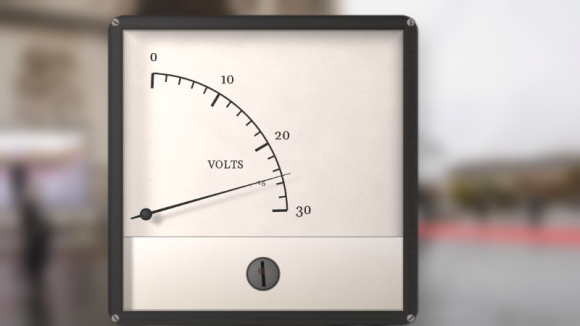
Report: 25 V
